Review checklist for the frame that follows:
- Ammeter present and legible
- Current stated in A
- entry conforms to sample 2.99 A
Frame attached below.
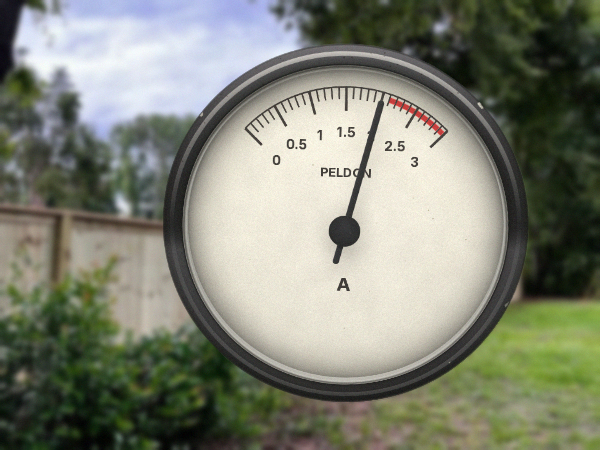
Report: 2 A
